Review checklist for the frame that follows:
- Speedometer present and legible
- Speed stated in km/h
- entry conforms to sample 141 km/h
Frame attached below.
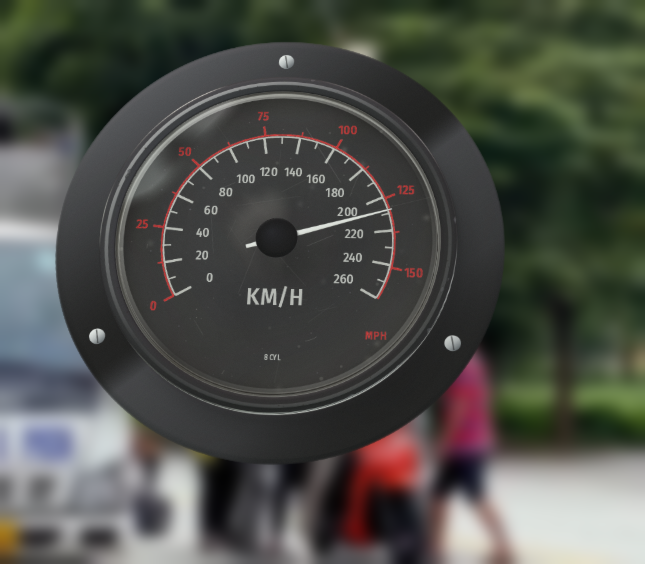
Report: 210 km/h
